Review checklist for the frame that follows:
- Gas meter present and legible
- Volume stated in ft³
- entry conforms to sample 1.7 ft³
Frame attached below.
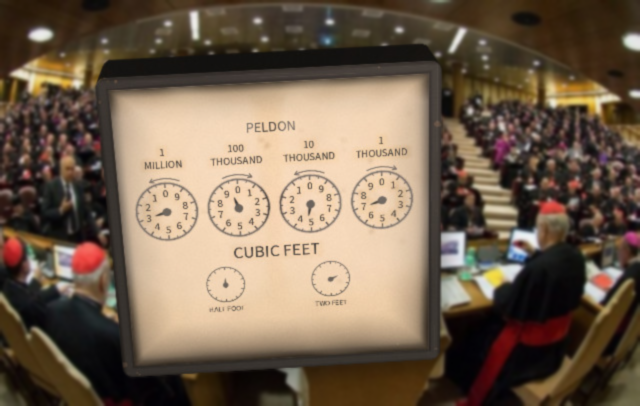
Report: 294700 ft³
